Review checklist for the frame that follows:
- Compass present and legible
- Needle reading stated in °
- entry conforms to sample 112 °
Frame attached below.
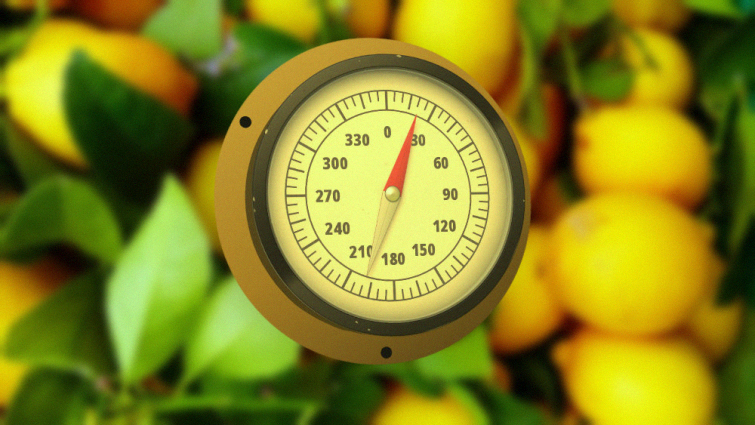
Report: 20 °
